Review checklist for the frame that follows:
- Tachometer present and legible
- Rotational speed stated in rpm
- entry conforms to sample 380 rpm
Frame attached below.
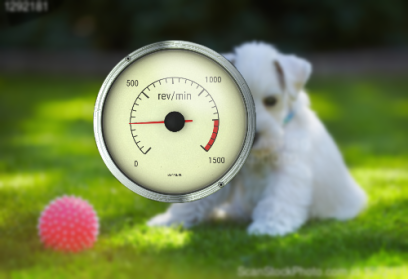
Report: 250 rpm
